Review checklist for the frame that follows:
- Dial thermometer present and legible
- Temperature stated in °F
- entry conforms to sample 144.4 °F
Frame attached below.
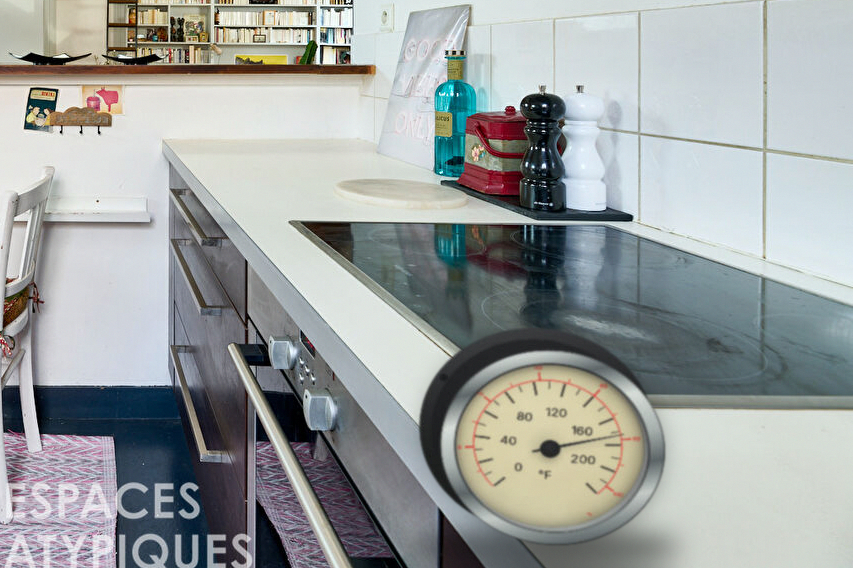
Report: 170 °F
